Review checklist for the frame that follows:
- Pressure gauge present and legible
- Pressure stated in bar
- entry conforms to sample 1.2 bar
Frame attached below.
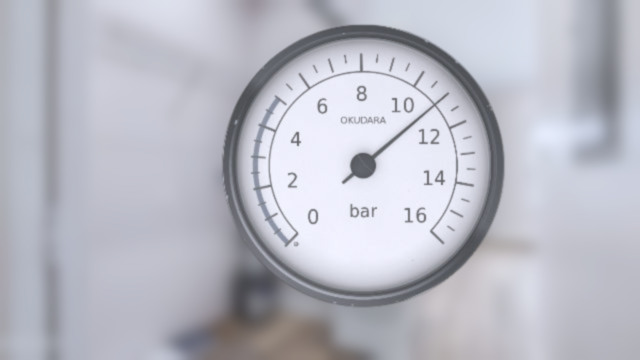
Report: 11 bar
